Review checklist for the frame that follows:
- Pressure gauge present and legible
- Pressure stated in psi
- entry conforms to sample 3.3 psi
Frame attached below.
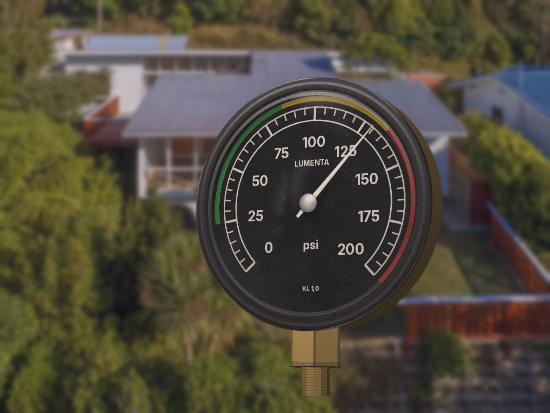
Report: 130 psi
